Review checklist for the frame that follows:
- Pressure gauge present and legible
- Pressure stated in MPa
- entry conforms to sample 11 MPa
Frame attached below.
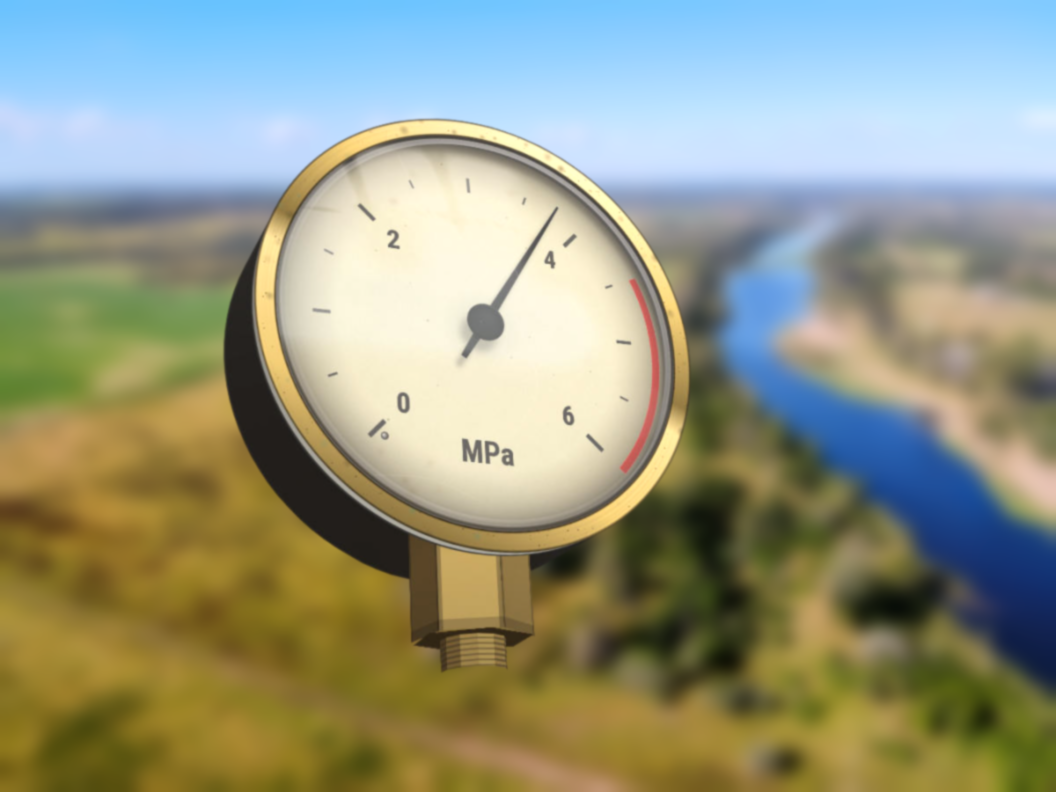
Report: 3.75 MPa
